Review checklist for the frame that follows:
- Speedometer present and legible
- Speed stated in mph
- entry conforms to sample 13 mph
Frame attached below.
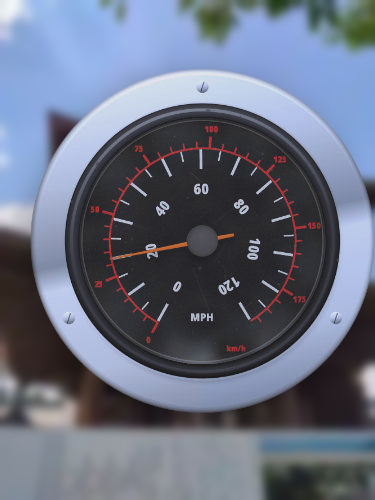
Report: 20 mph
